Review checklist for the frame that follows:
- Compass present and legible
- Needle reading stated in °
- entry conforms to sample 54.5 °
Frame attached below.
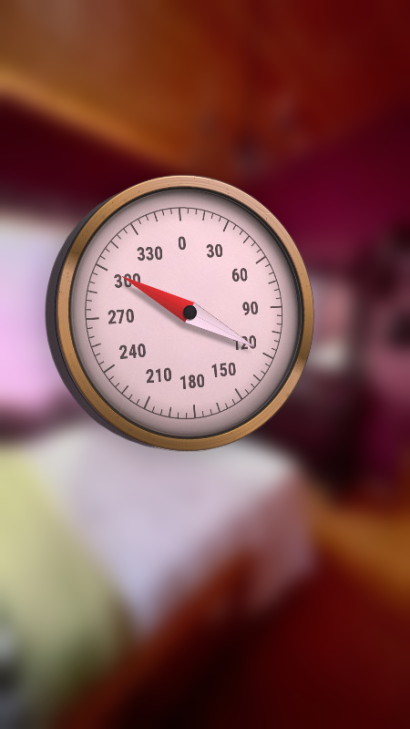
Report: 300 °
